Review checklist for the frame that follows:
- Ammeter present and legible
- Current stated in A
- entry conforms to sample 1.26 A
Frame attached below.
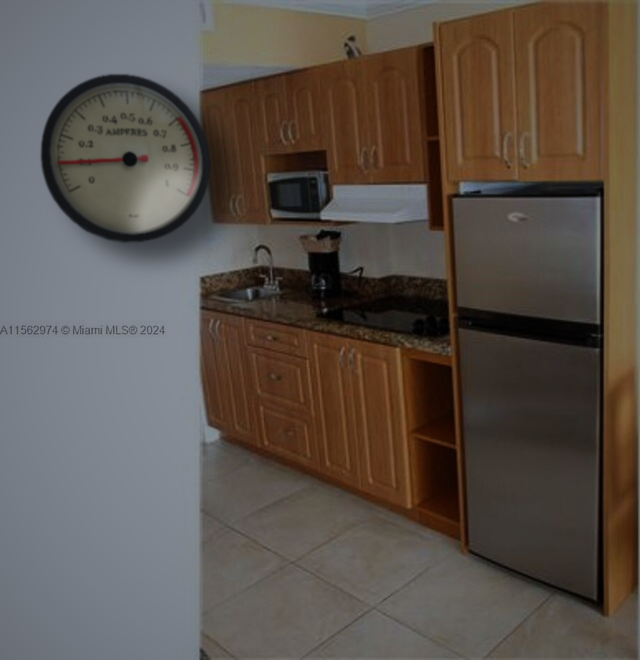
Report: 0.1 A
